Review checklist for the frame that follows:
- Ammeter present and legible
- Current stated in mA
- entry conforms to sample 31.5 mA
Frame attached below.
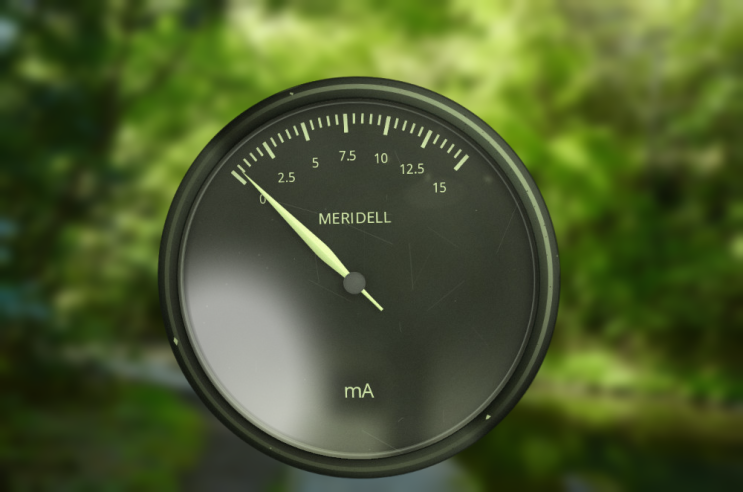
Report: 0.5 mA
